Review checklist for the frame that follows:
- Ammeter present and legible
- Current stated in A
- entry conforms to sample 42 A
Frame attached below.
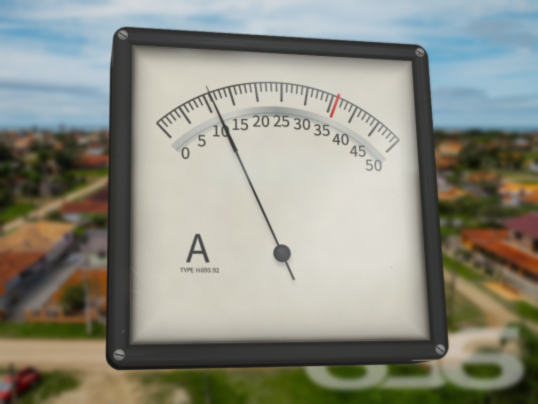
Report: 11 A
